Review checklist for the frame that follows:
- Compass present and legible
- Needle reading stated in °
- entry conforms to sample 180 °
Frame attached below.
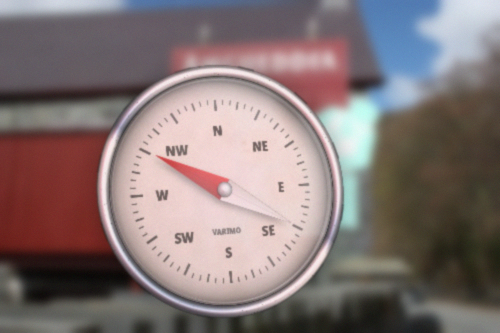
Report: 300 °
